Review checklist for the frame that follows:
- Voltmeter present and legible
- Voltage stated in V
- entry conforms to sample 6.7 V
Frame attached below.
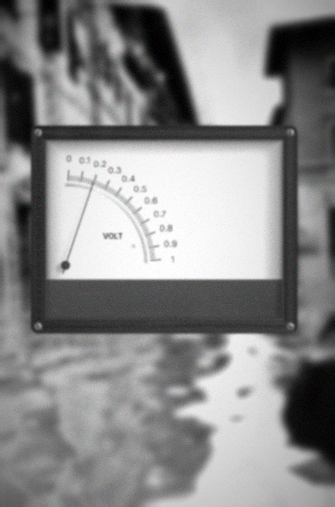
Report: 0.2 V
